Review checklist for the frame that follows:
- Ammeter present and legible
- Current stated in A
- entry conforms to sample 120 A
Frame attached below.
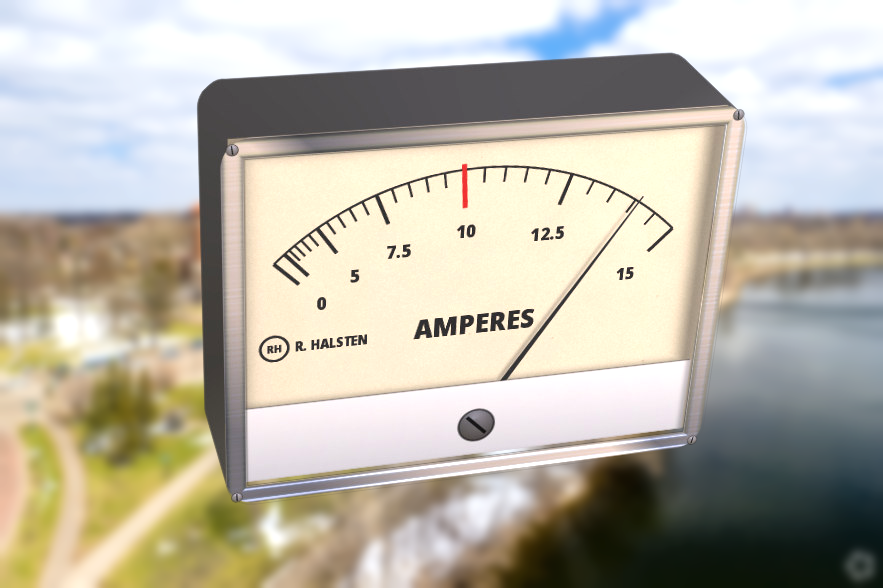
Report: 14 A
